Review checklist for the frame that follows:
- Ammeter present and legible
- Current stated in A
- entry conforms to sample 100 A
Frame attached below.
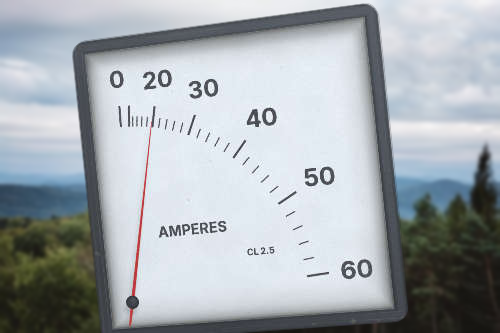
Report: 20 A
